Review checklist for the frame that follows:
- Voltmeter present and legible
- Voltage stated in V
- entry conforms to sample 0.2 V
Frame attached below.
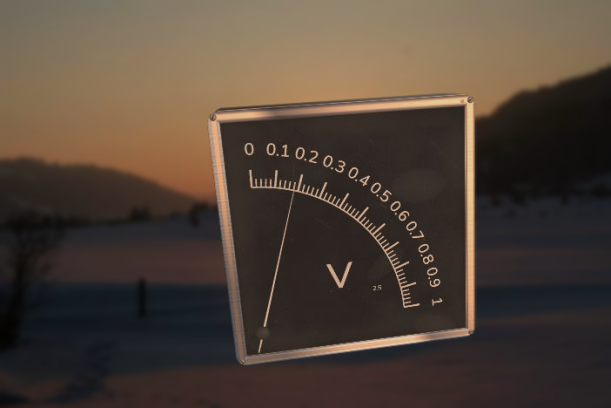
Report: 0.18 V
